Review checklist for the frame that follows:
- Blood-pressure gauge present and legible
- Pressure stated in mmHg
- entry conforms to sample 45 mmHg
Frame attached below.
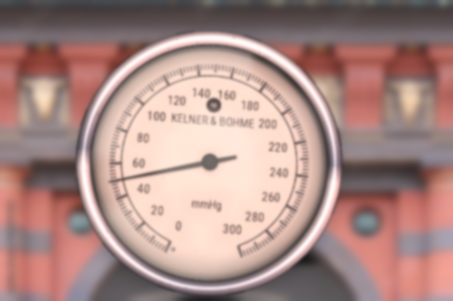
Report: 50 mmHg
